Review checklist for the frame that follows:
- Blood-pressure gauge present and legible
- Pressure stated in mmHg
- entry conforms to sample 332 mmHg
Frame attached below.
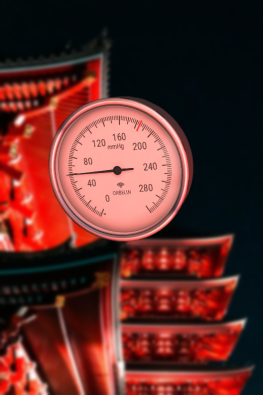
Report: 60 mmHg
